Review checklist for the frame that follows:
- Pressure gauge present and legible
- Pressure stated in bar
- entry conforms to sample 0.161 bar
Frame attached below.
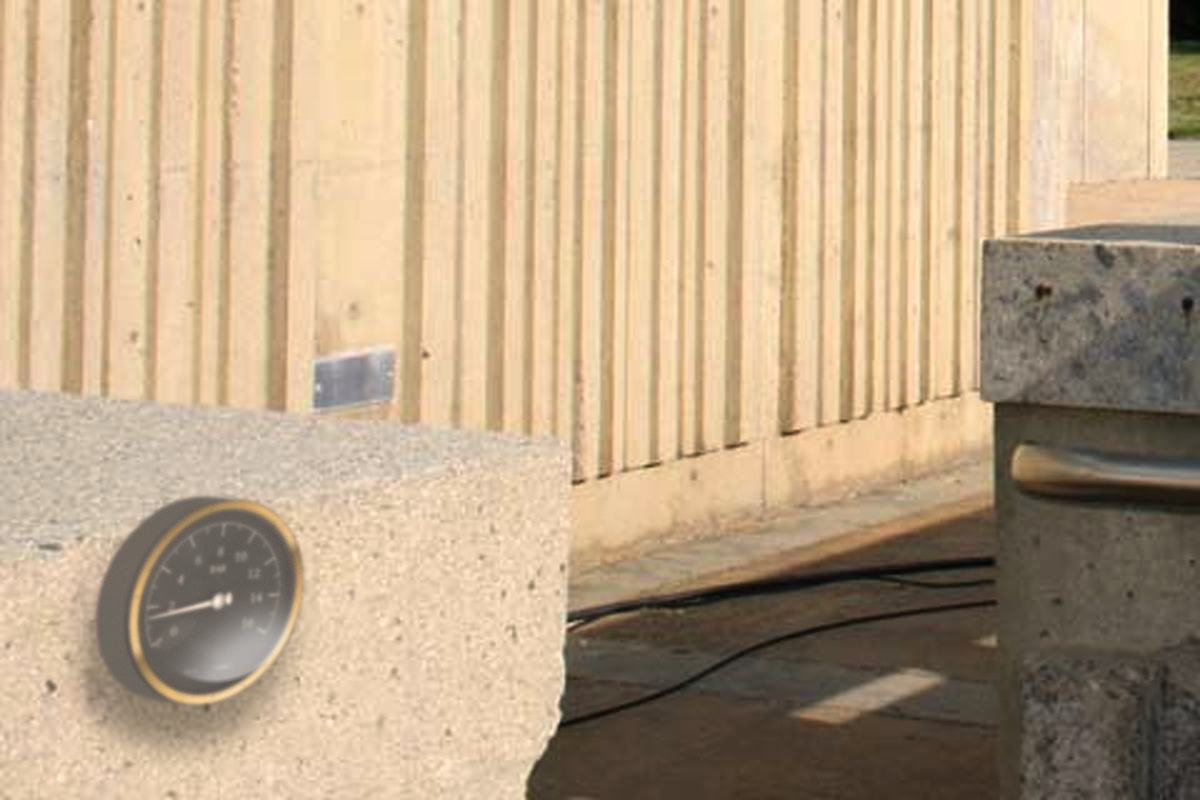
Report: 1.5 bar
